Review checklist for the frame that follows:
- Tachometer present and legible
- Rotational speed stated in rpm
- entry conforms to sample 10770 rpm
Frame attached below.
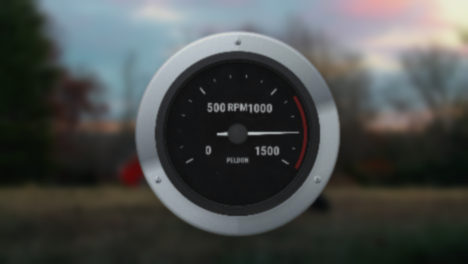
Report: 1300 rpm
